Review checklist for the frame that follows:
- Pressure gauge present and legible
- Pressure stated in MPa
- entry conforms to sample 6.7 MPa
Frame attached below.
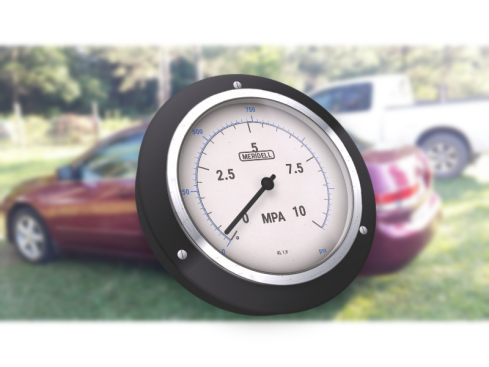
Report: 0.25 MPa
